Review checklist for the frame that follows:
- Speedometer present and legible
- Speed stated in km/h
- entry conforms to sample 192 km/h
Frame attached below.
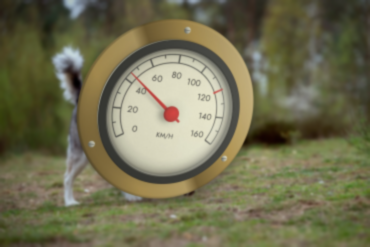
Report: 45 km/h
